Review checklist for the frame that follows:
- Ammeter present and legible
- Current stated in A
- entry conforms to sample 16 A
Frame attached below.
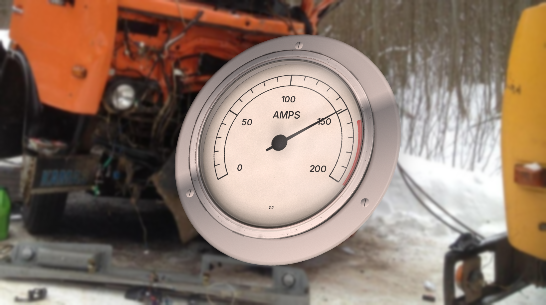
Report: 150 A
